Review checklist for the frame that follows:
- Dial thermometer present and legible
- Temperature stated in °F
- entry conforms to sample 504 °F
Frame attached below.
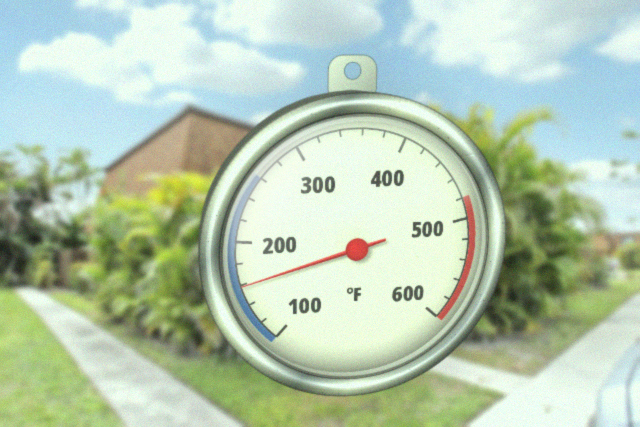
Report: 160 °F
